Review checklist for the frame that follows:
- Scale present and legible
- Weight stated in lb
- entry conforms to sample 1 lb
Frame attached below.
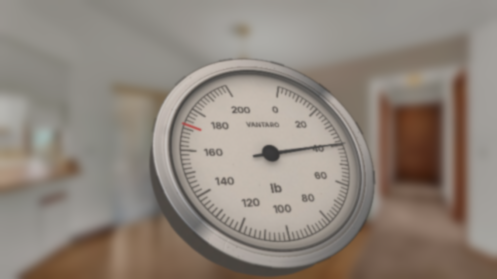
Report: 40 lb
